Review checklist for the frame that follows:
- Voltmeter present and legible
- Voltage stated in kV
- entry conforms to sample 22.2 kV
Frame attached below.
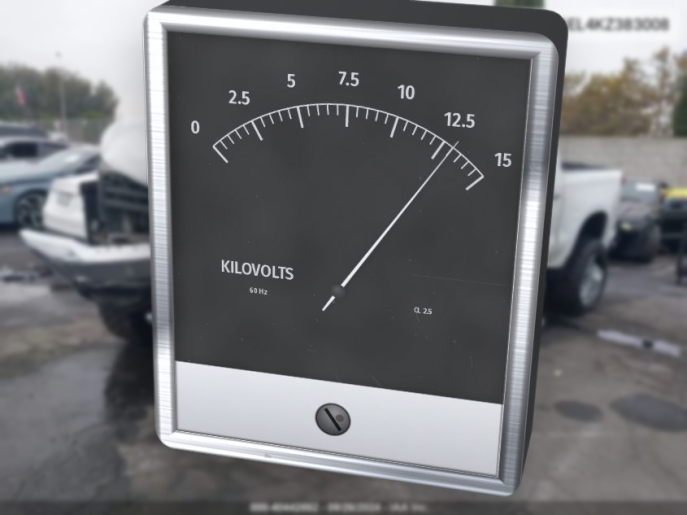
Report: 13 kV
